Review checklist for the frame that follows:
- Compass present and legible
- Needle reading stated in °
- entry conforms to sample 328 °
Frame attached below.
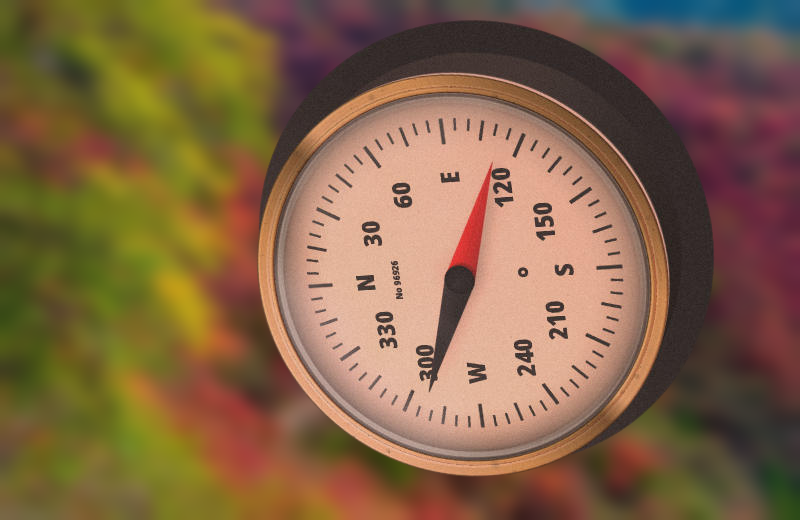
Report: 112.5 °
